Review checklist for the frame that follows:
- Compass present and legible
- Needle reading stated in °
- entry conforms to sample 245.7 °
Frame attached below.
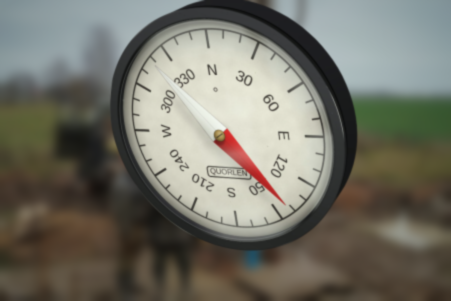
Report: 140 °
